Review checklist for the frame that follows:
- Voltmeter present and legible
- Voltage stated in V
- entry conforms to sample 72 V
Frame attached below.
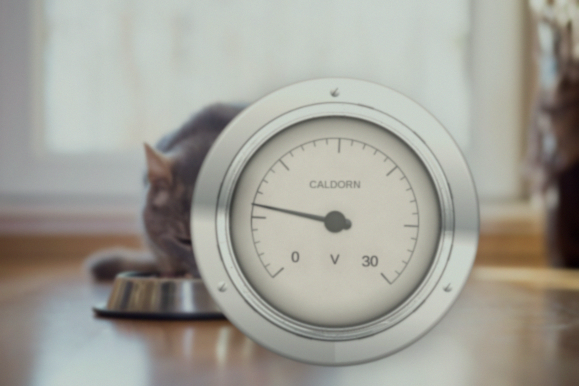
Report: 6 V
